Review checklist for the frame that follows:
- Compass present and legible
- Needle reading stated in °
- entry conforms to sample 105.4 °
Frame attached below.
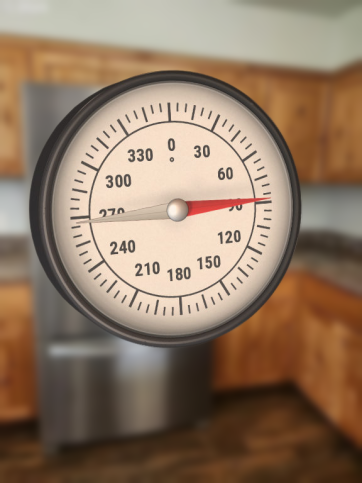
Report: 87.5 °
